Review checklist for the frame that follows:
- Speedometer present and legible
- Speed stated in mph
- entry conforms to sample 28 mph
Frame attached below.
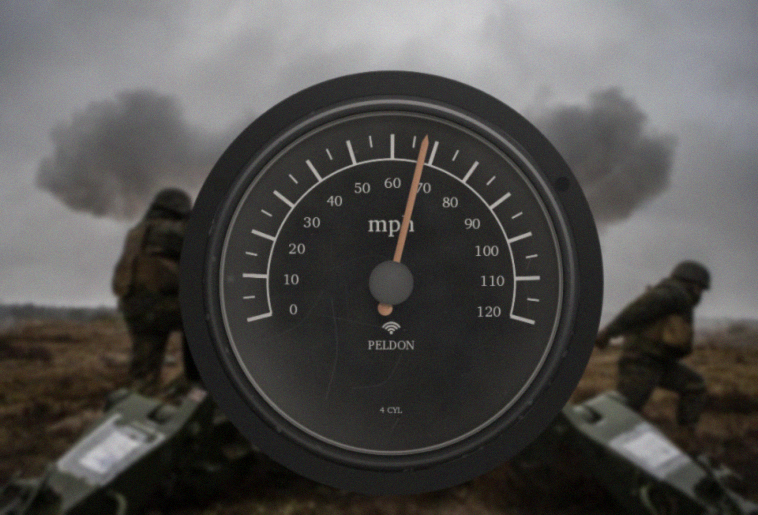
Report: 67.5 mph
